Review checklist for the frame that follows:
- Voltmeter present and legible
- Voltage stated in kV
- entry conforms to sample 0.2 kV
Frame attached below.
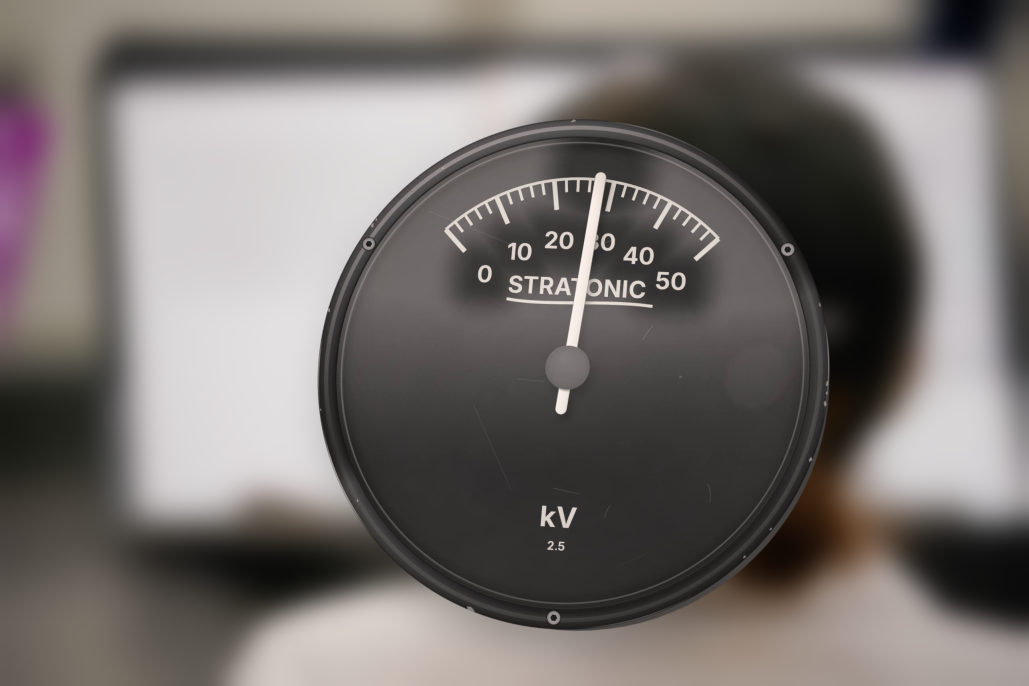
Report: 28 kV
